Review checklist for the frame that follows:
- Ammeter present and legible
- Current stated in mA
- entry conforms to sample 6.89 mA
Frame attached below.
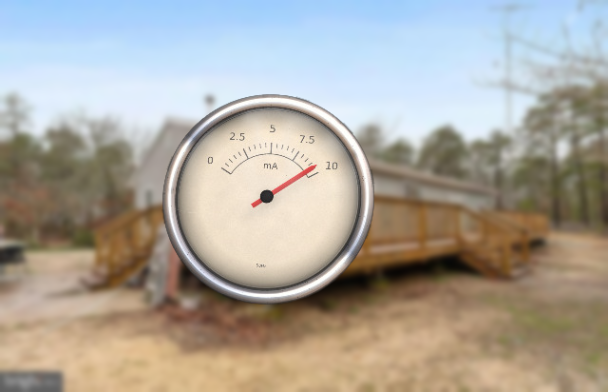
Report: 9.5 mA
